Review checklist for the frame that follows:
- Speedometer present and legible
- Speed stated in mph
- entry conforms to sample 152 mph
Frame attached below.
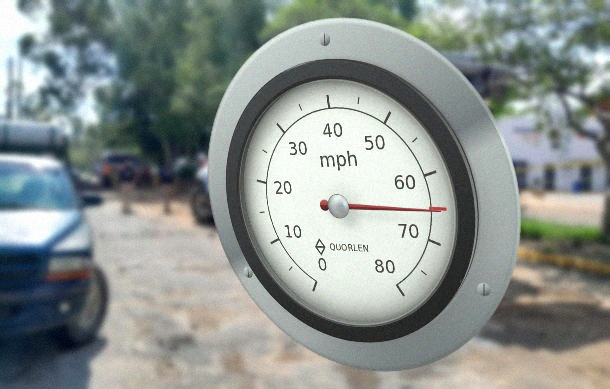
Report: 65 mph
